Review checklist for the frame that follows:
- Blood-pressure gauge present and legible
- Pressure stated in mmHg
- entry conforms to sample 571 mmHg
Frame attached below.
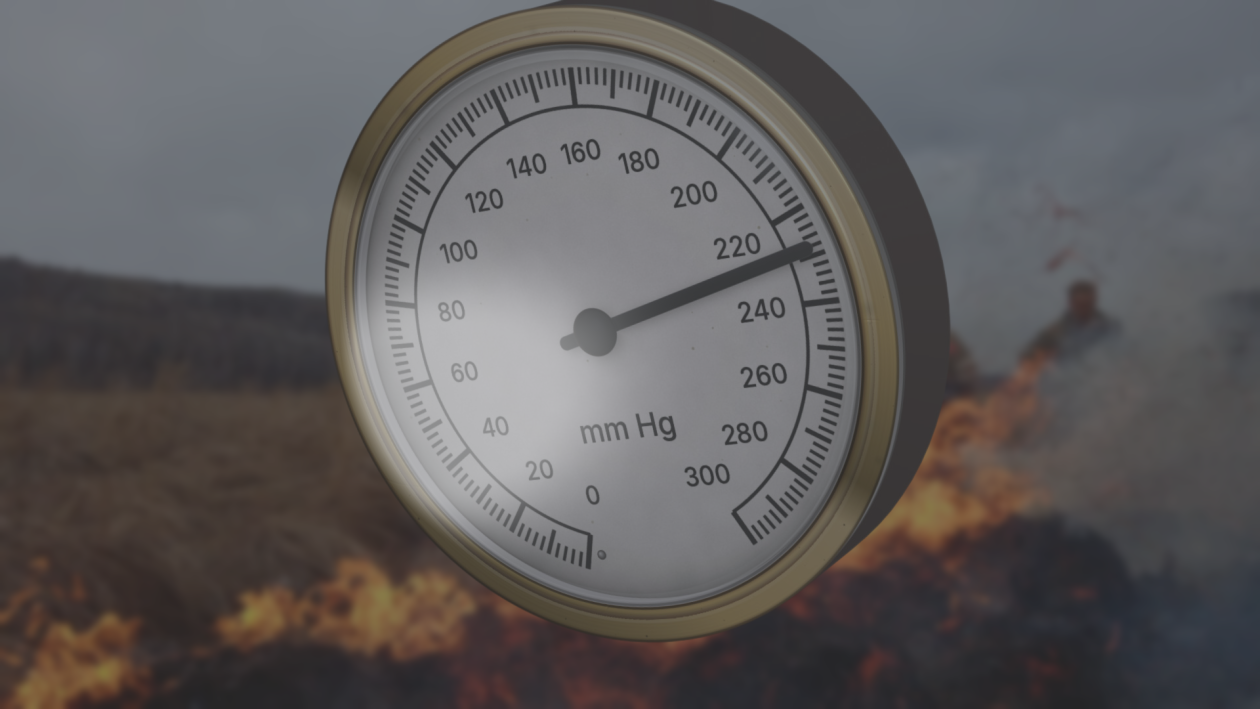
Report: 228 mmHg
